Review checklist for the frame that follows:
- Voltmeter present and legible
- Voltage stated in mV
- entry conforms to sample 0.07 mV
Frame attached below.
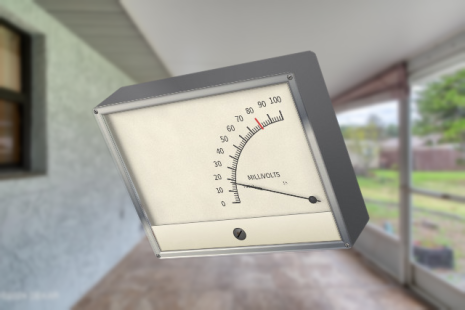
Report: 20 mV
